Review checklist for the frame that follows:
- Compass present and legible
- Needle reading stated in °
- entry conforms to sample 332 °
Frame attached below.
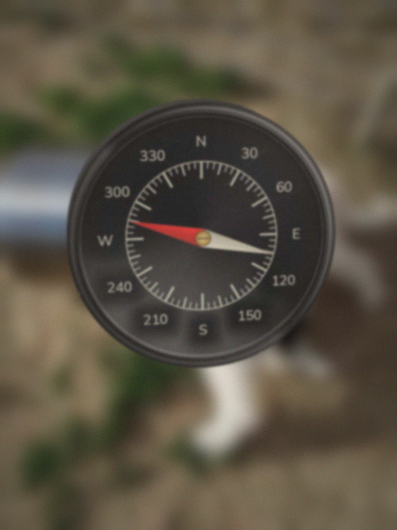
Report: 285 °
